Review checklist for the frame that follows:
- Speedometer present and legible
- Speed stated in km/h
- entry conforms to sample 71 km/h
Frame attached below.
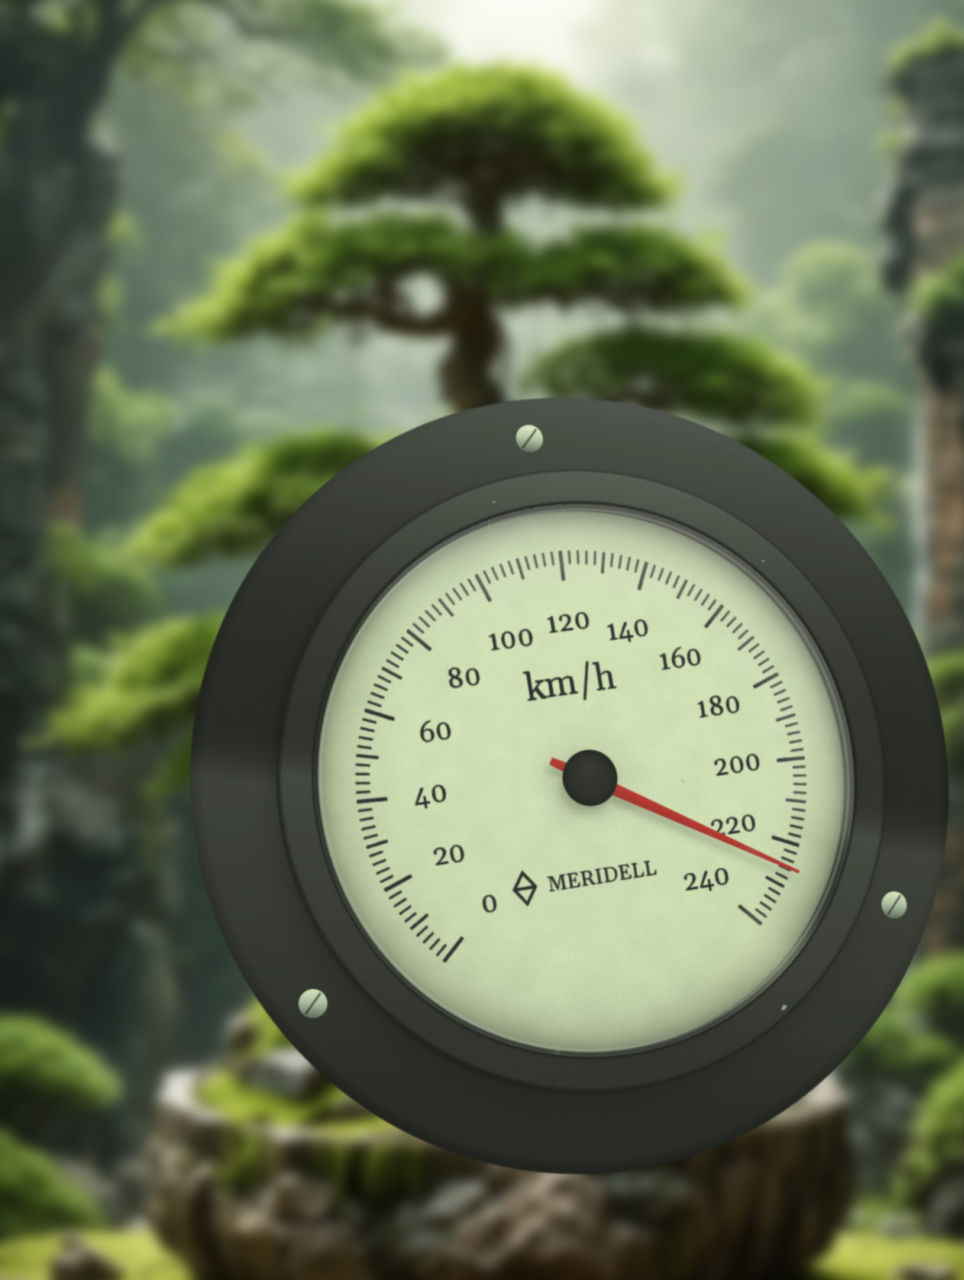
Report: 226 km/h
